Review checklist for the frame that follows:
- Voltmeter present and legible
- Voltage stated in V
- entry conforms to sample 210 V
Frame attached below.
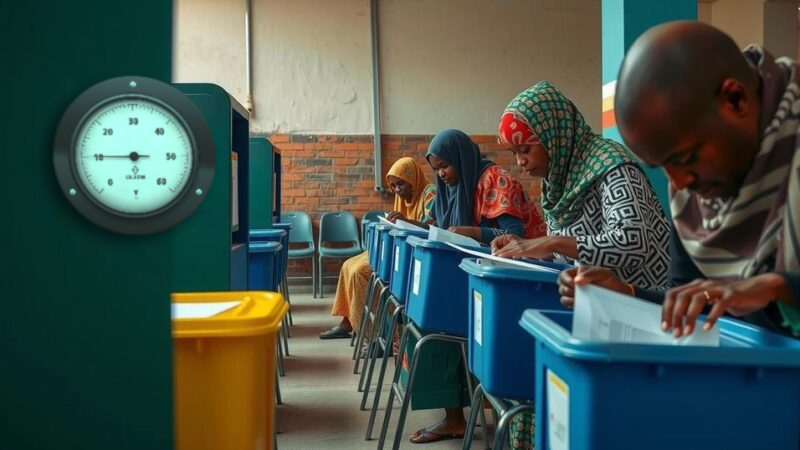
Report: 10 V
